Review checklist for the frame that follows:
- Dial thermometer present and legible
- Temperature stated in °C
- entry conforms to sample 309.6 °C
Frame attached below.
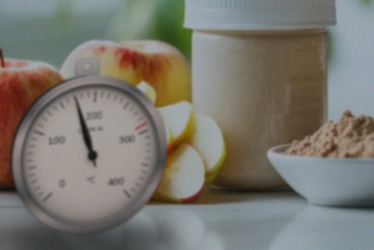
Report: 170 °C
